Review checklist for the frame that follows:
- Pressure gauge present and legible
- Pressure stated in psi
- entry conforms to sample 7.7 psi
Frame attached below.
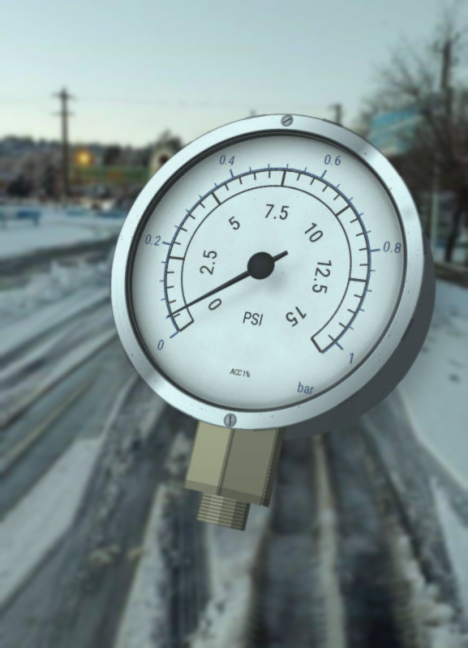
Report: 0.5 psi
